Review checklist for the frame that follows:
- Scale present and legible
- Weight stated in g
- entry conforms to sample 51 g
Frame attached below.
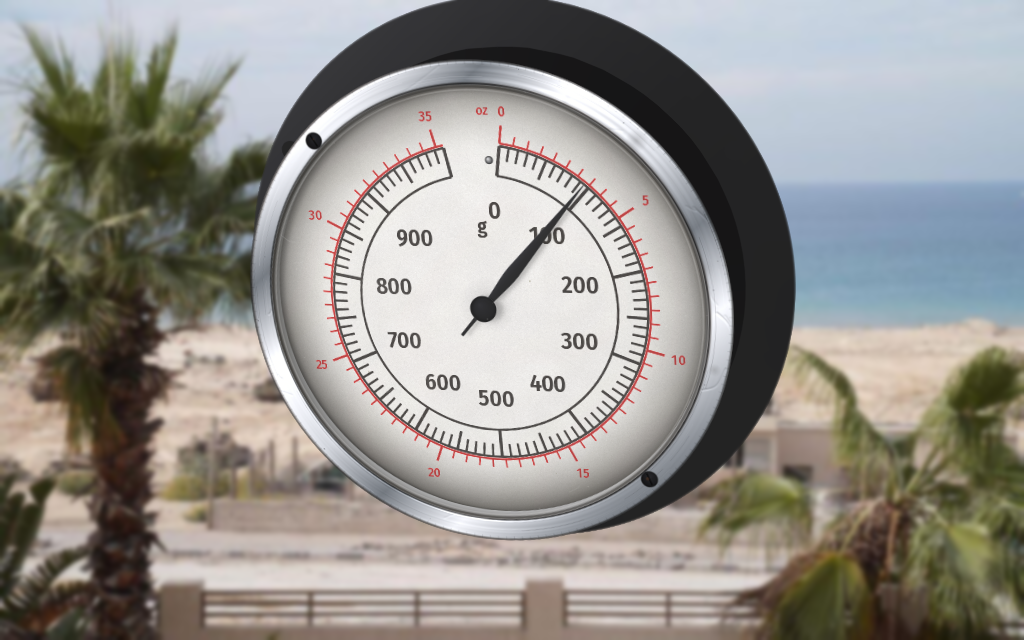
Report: 95 g
